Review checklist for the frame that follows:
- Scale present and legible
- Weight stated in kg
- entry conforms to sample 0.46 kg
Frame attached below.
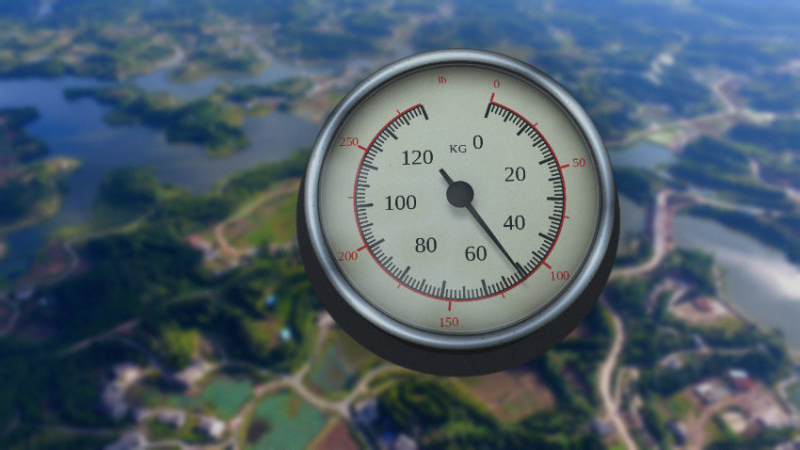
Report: 51 kg
